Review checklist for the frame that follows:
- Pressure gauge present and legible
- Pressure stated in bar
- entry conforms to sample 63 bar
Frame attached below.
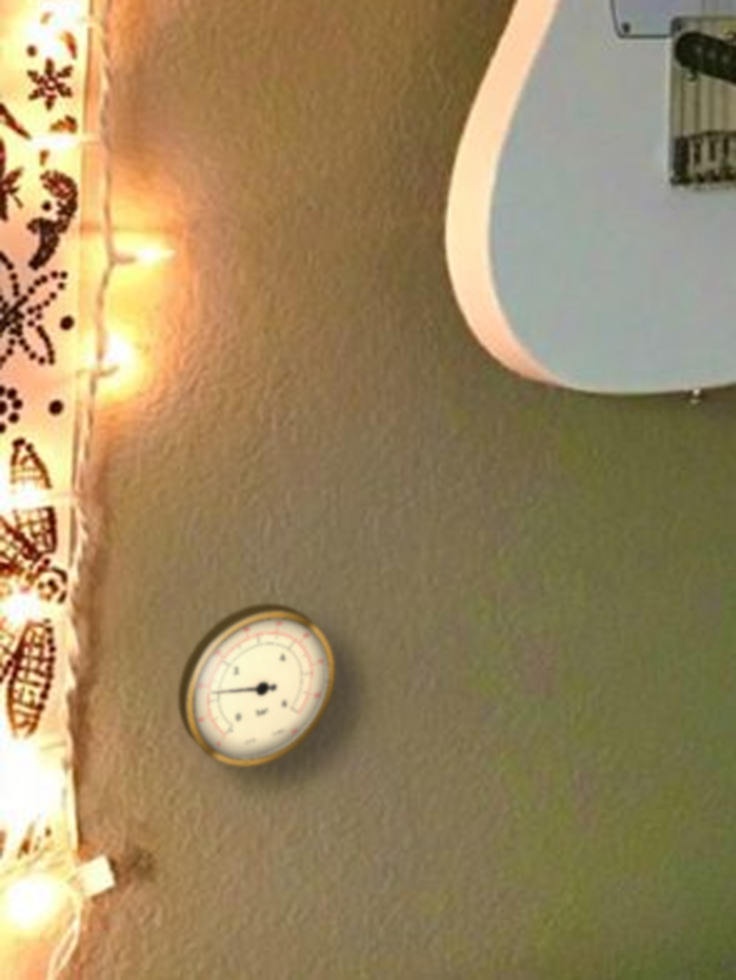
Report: 1.25 bar
